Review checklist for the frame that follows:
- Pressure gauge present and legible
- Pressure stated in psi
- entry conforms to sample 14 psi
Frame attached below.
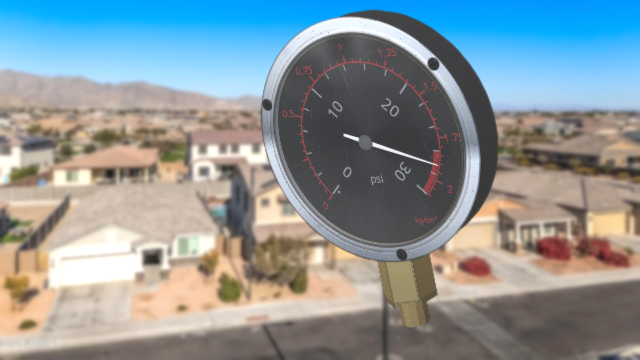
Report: 27 psi
